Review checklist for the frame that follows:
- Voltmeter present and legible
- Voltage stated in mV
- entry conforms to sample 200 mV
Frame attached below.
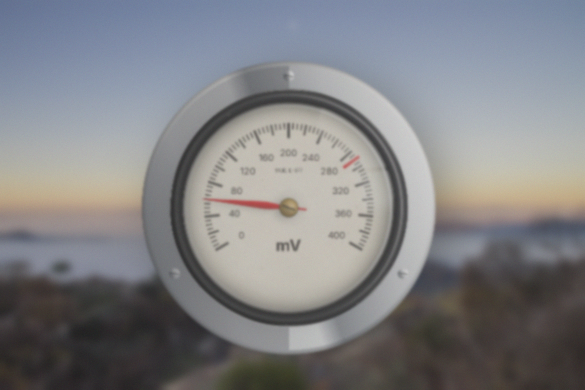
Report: 60 mV
